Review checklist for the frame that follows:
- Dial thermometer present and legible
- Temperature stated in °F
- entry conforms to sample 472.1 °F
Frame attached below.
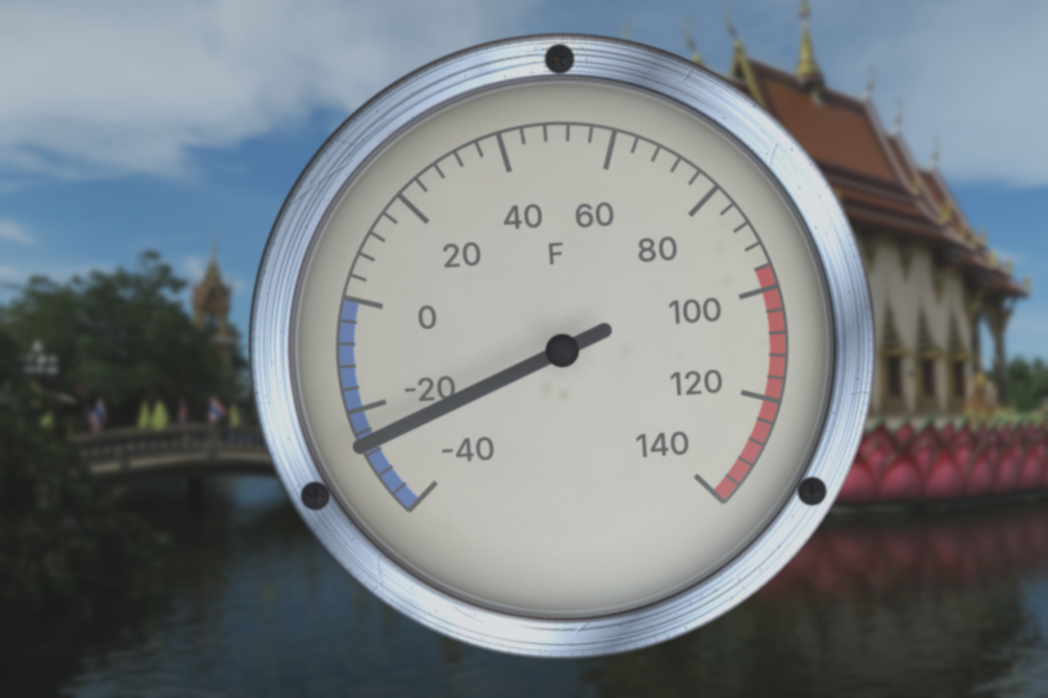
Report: -26 °F
